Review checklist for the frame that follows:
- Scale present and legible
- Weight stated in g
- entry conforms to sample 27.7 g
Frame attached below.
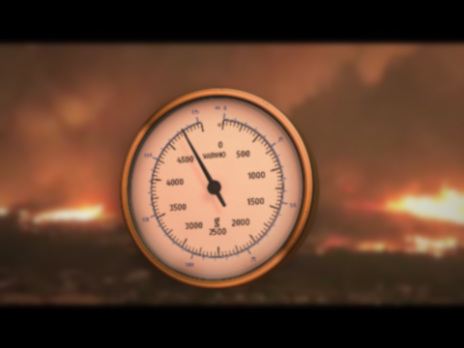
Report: 4750 g
